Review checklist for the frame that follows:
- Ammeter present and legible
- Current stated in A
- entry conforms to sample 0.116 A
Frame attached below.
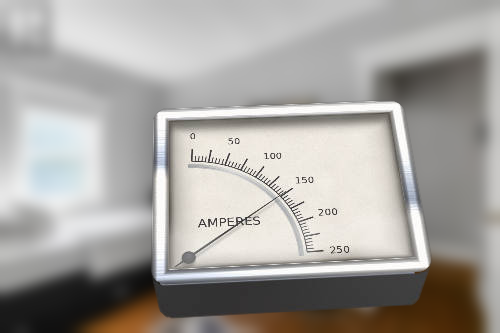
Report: 150 A
